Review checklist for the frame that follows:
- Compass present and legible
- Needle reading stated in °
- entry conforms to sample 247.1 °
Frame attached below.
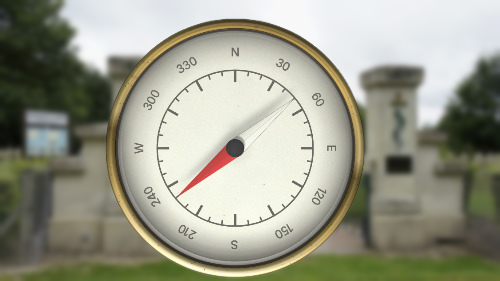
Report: 230 °
